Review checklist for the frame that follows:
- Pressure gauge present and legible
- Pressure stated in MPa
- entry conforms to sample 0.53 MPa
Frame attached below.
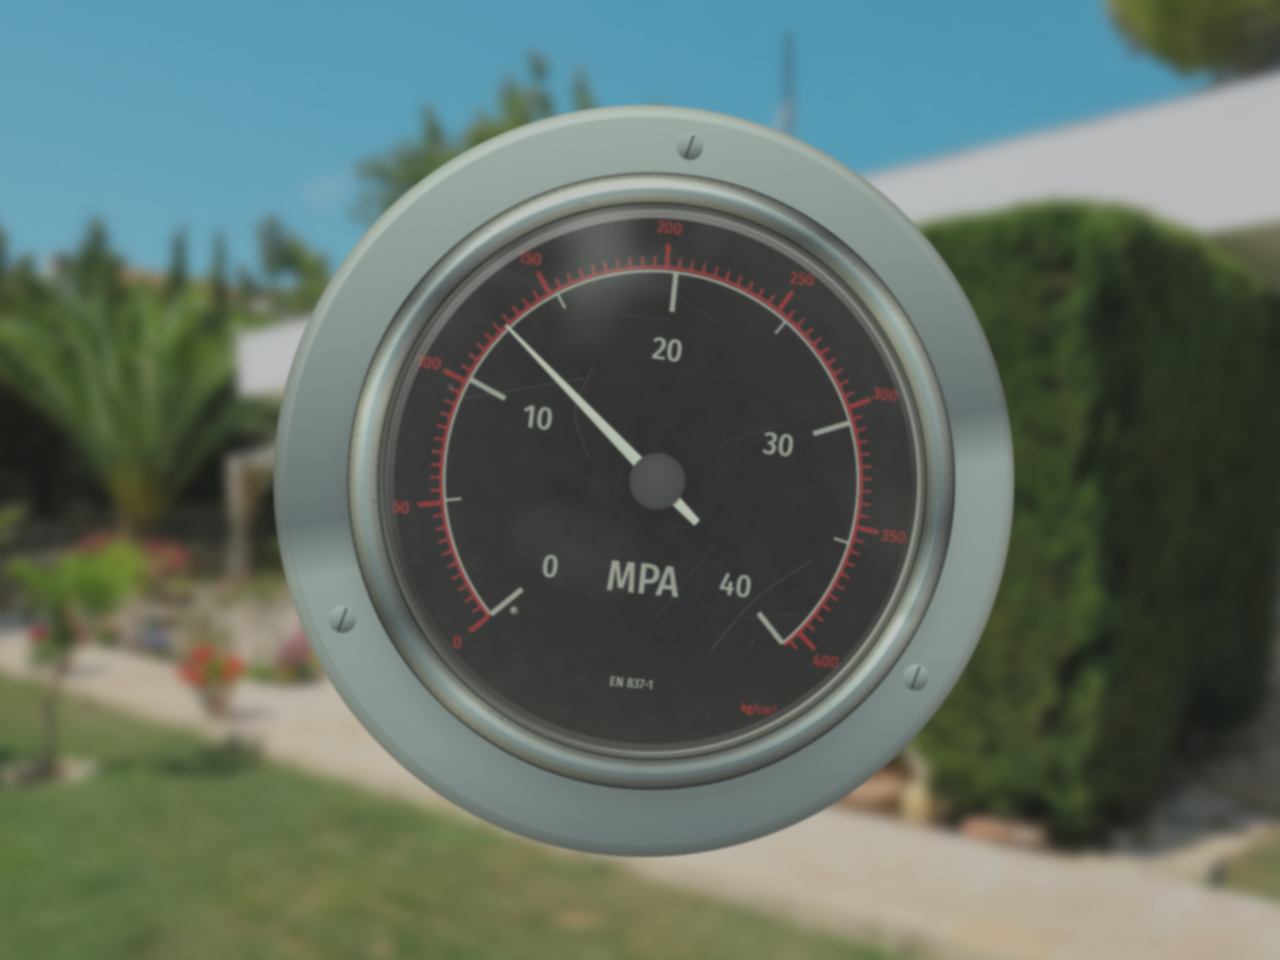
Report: 12.5 MPa
